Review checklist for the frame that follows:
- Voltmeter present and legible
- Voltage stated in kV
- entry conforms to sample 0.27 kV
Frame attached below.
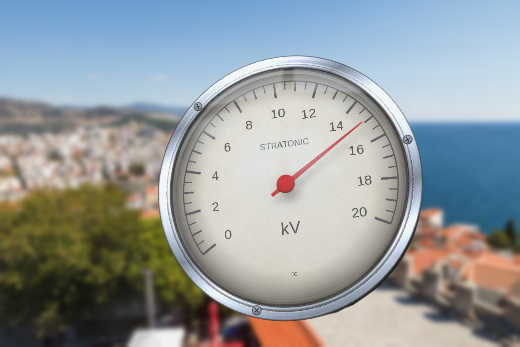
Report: 15 kV
